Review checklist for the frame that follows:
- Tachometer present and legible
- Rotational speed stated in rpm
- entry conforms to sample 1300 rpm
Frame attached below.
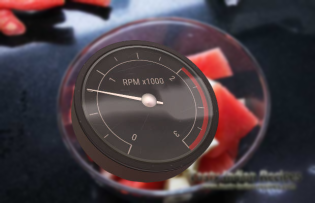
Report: 750 rpm
